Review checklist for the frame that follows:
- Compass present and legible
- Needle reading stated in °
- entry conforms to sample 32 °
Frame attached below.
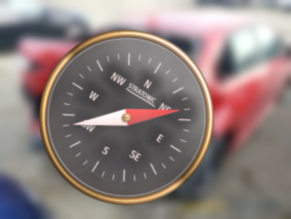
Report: 50 °
